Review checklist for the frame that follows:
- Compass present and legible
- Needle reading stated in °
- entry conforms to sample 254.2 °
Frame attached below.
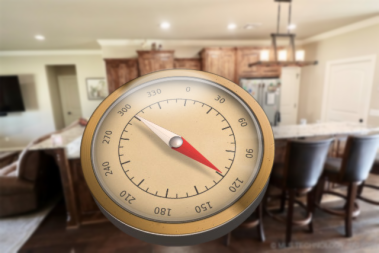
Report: 120 °
